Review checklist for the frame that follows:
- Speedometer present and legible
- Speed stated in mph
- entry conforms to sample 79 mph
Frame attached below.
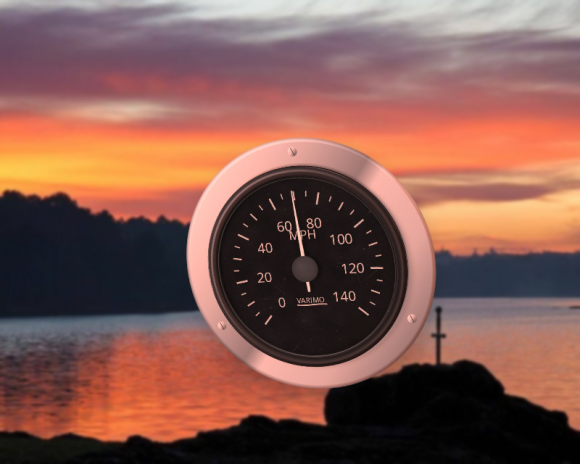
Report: 70 mph
